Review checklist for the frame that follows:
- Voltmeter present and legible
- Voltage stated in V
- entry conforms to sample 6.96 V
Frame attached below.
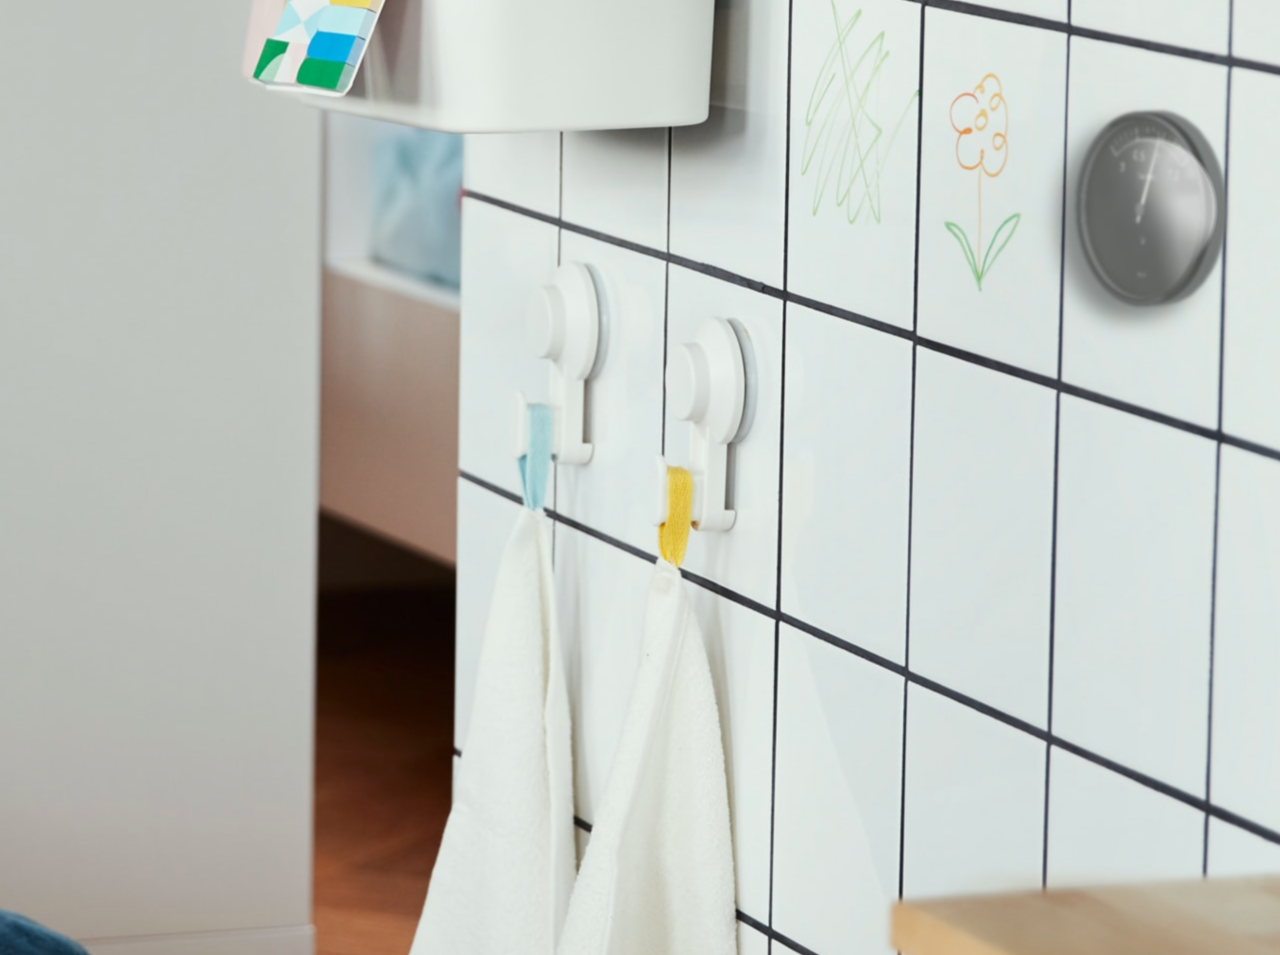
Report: 1 V
